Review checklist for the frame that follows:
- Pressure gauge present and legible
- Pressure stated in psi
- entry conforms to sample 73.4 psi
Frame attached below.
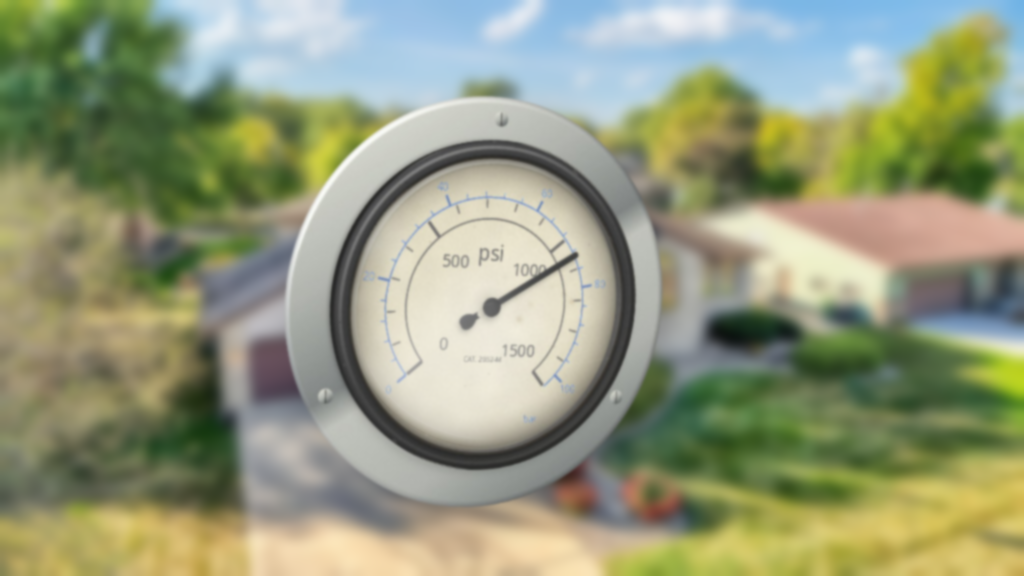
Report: 1050 psi
